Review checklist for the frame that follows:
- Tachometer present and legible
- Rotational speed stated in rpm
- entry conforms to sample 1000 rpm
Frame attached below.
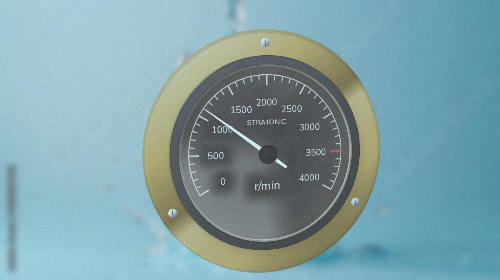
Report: 1100 rpm
